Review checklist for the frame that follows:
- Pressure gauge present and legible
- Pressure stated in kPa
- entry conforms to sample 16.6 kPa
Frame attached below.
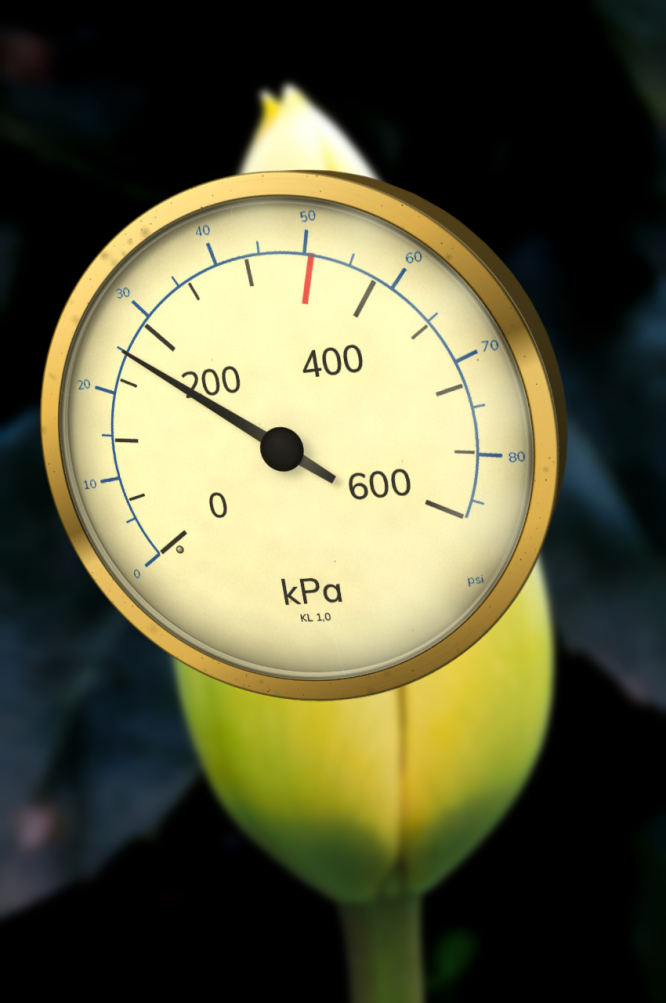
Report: 175 kPa
